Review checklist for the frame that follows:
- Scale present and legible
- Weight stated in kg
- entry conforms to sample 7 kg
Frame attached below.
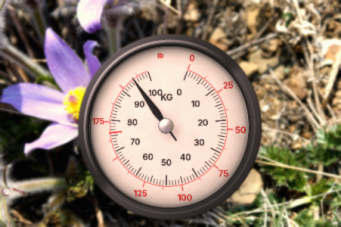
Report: 95 kg
